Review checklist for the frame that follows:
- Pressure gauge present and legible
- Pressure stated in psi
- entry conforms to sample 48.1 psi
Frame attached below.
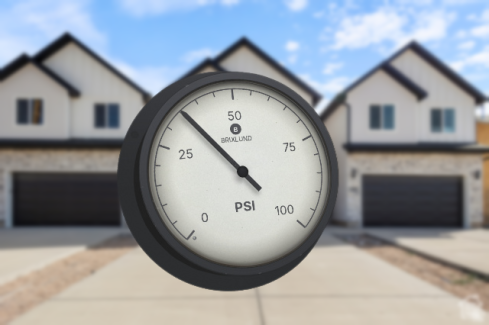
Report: 35 psi
